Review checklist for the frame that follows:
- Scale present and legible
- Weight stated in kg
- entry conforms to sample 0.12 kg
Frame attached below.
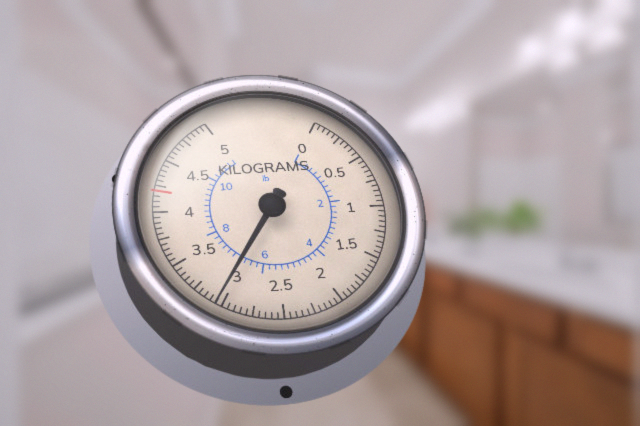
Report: 3.05 kg
